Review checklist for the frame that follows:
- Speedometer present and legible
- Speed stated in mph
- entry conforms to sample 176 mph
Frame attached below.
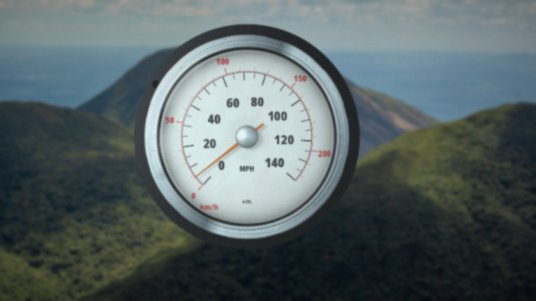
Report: 5 mph
